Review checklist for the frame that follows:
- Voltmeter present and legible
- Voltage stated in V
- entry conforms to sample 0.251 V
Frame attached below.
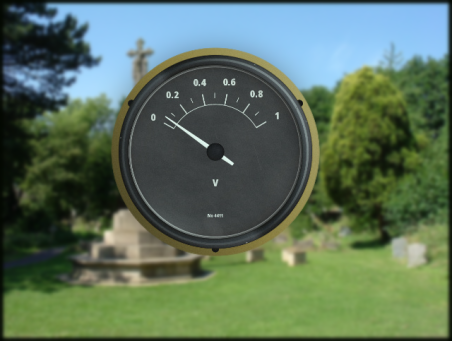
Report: 0.05 V
